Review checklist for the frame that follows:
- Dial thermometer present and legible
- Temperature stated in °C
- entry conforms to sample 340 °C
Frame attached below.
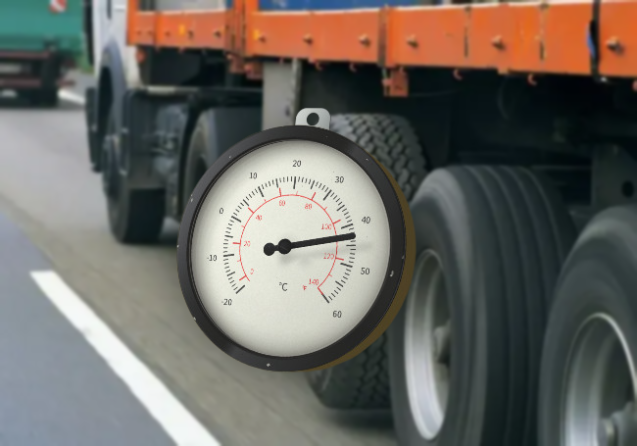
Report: 43 °C
